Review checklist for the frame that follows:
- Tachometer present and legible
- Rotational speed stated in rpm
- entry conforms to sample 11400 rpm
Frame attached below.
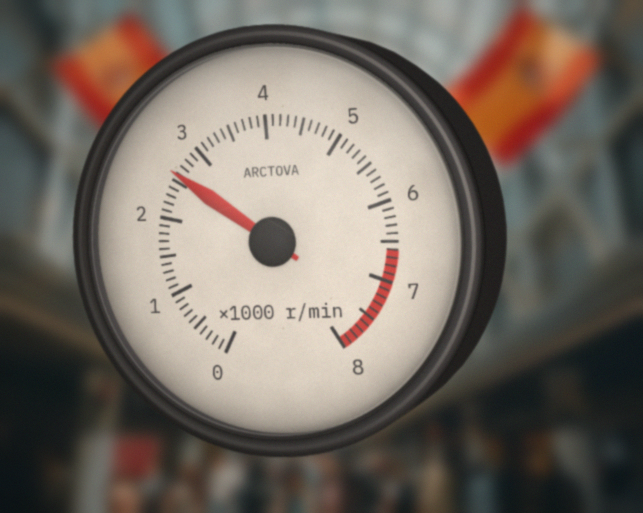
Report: 2600 rpm
